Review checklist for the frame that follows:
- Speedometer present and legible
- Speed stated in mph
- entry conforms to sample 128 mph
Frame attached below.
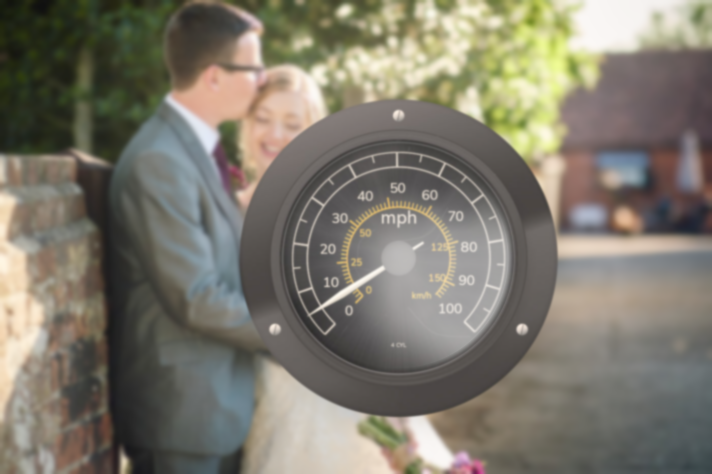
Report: 5 mph
